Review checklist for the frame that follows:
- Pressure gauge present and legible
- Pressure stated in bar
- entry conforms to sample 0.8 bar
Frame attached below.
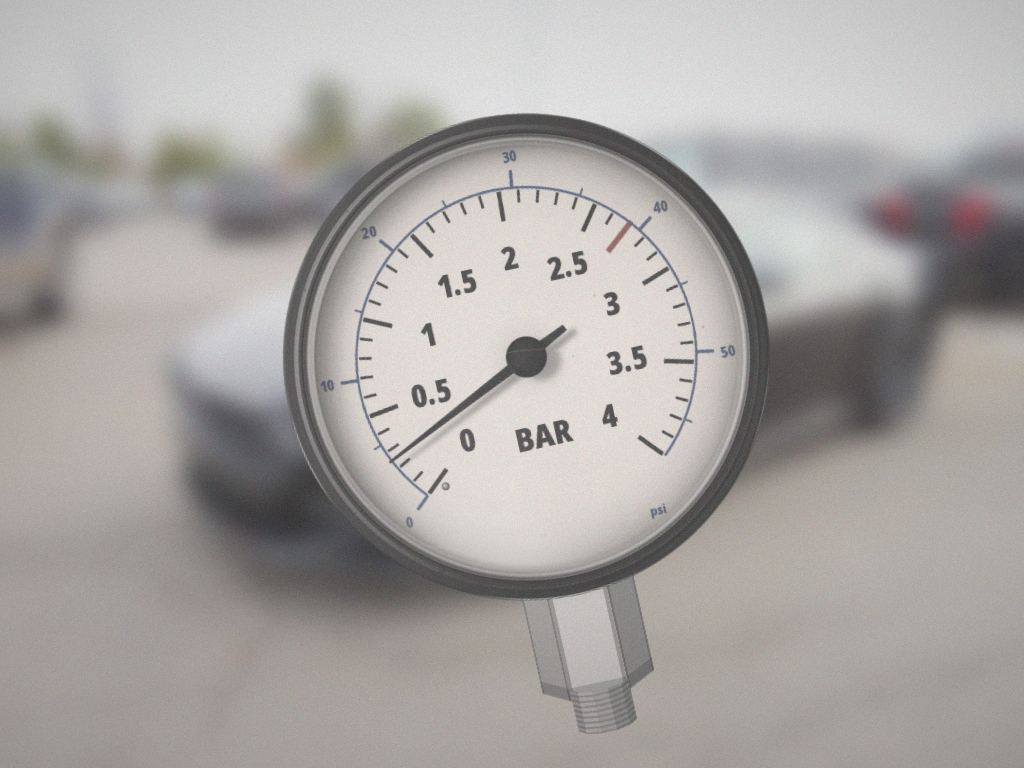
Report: 0.25 bar
